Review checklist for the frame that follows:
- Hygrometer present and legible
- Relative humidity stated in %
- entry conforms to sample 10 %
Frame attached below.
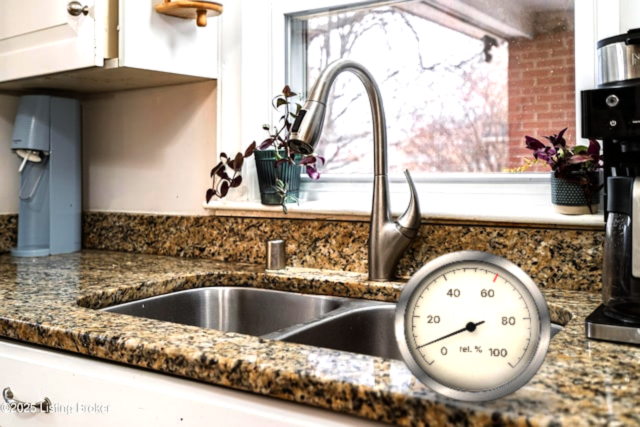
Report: 8 %
